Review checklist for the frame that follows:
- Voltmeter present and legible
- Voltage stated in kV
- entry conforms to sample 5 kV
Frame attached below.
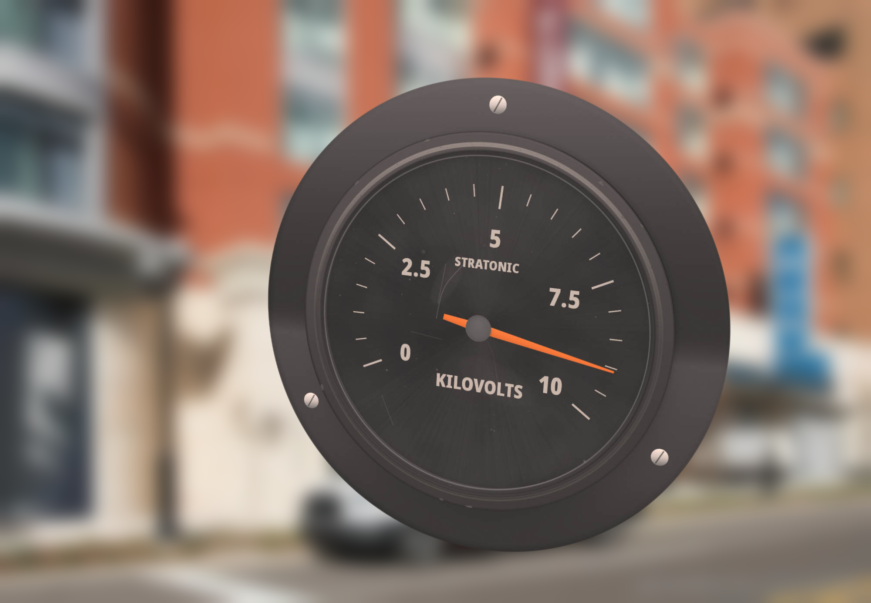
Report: 9 kV
